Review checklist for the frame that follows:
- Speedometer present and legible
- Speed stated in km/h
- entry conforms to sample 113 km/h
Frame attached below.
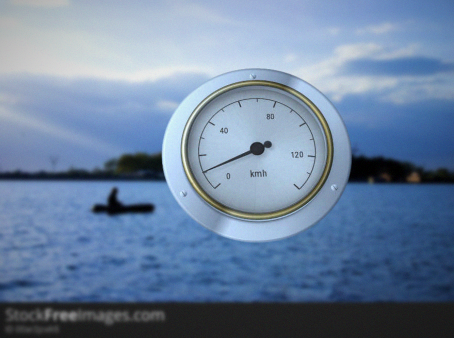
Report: 10 km/h
